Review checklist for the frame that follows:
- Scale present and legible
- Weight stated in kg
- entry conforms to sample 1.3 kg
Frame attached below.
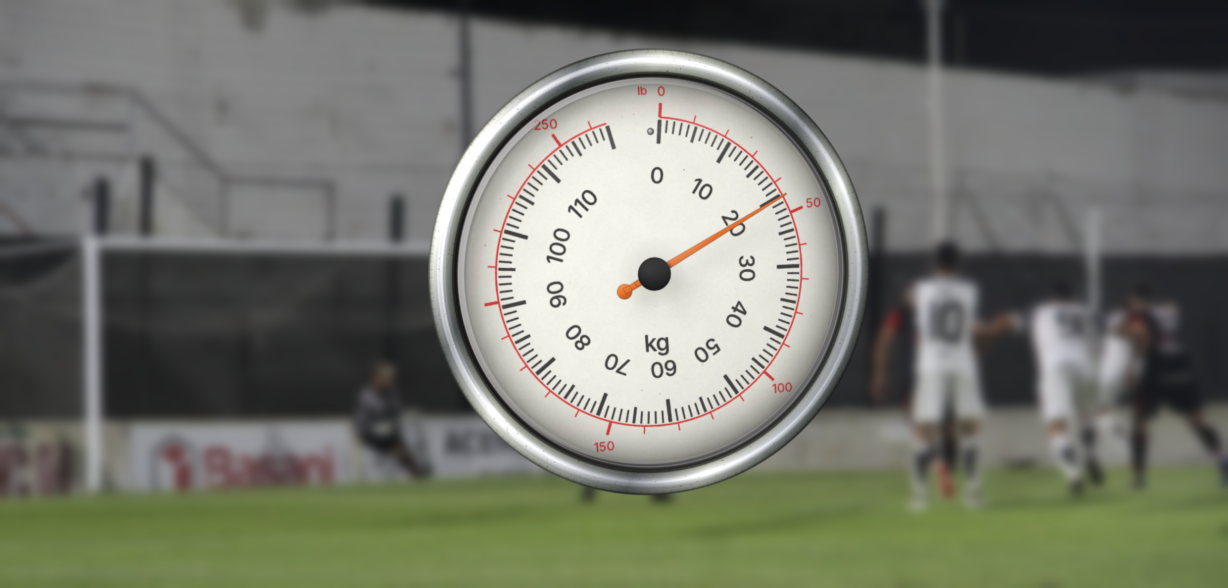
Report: 20 kg
